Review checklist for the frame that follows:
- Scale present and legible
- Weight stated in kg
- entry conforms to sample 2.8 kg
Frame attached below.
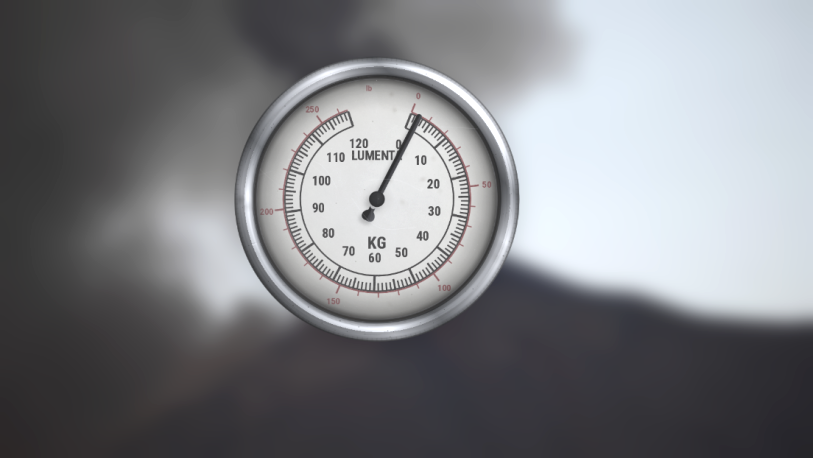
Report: 2 kg
